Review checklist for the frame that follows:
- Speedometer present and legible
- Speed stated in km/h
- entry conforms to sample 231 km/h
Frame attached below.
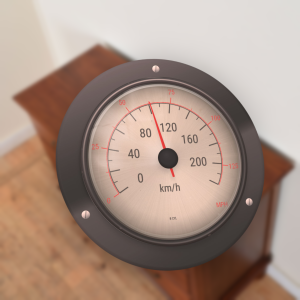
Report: 100 km/h
